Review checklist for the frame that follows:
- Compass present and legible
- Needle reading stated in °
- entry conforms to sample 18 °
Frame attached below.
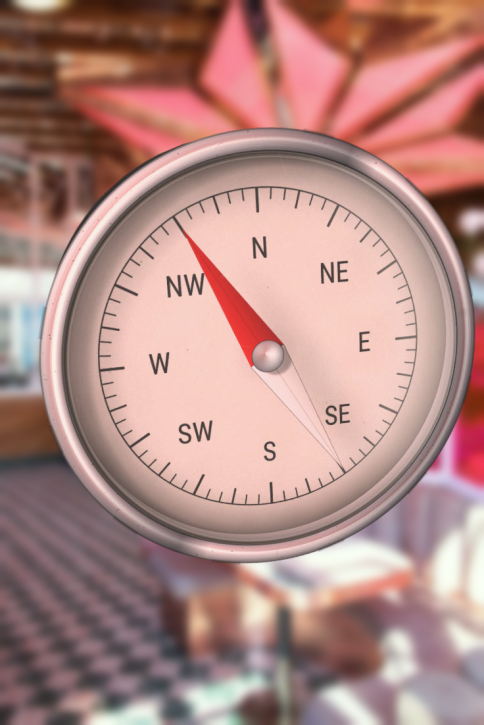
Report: 330 °
